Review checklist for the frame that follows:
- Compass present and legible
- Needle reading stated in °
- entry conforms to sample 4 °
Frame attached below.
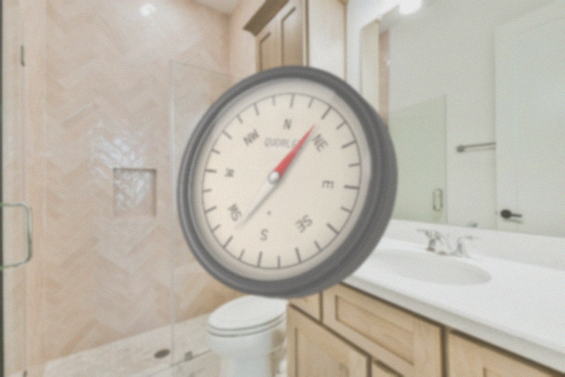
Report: 30 °
